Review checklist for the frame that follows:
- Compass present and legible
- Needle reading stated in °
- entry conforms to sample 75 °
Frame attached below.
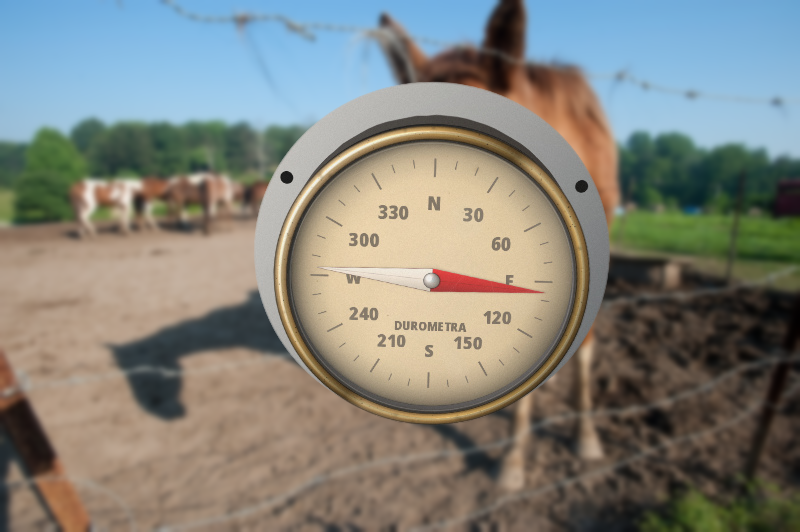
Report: 95 °
